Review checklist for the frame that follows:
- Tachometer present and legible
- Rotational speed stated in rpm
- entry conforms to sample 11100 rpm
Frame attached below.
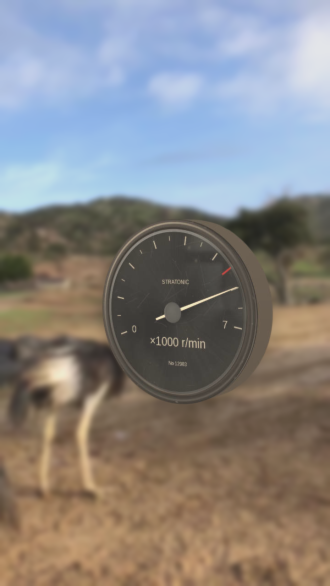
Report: 6000 rpm
